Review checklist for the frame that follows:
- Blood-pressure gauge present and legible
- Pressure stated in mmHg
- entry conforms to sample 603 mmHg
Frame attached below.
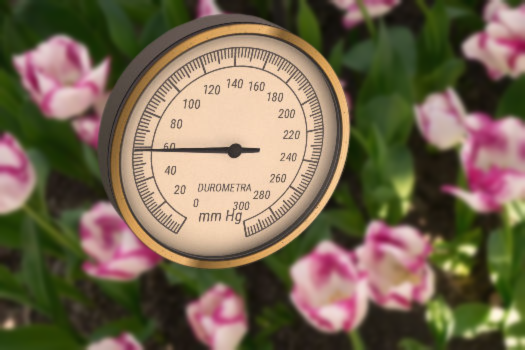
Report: 60 mmHg
